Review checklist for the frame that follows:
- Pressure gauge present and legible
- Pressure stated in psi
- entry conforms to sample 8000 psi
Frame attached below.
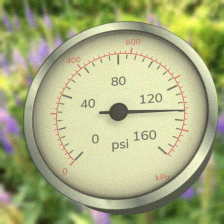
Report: 135 psi
